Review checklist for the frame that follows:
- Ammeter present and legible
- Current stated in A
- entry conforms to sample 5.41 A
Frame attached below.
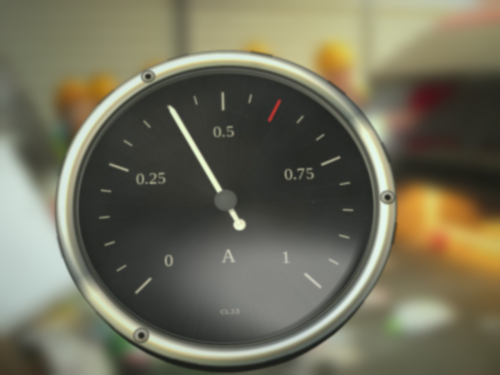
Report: 0.4 A
